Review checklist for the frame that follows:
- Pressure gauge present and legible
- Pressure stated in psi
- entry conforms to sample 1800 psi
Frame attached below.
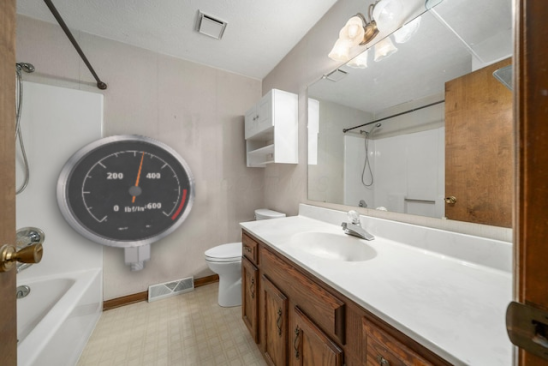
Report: 325 psi
